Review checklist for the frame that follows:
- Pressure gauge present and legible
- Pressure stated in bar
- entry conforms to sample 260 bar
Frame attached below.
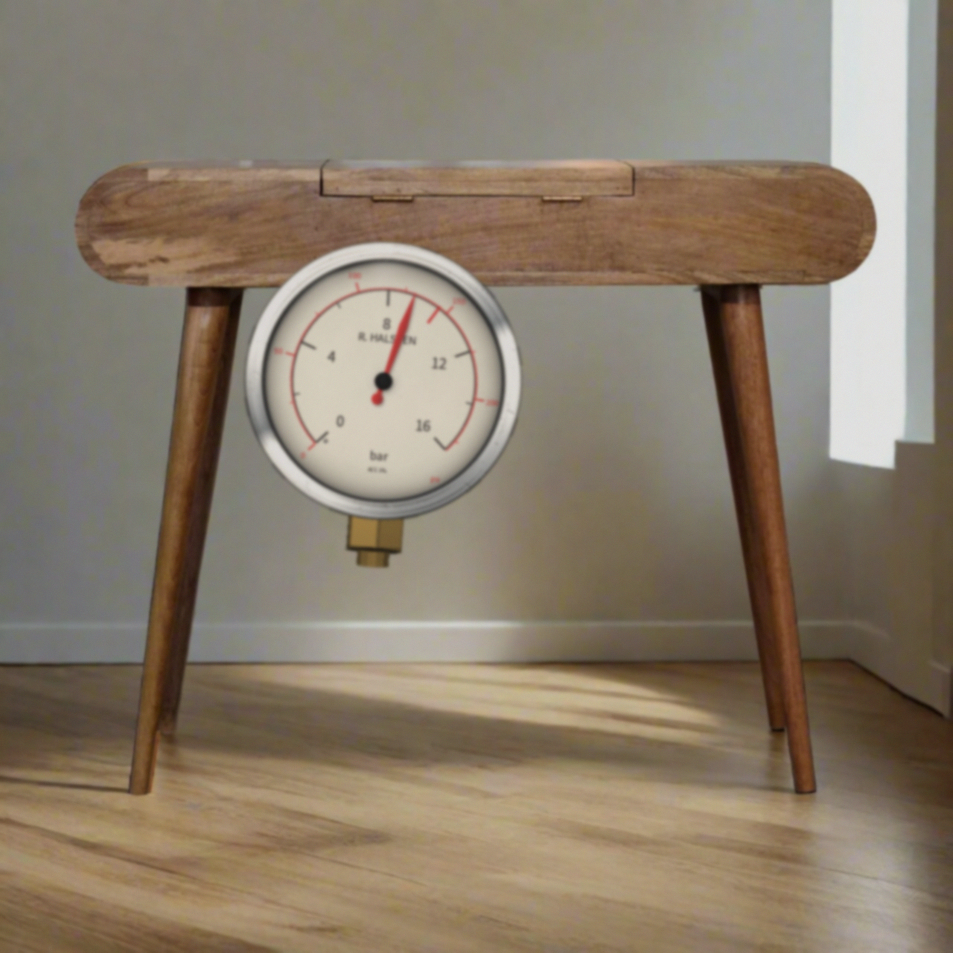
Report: 9 bar
